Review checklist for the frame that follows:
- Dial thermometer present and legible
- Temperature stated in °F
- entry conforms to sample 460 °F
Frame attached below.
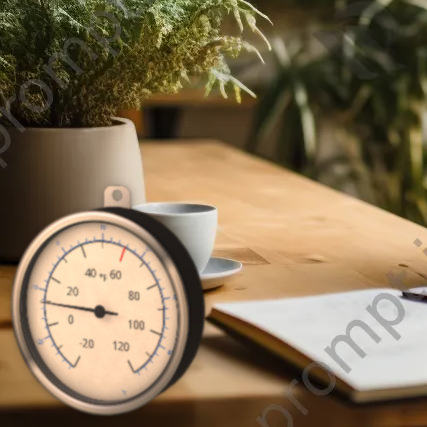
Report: 10 °F
